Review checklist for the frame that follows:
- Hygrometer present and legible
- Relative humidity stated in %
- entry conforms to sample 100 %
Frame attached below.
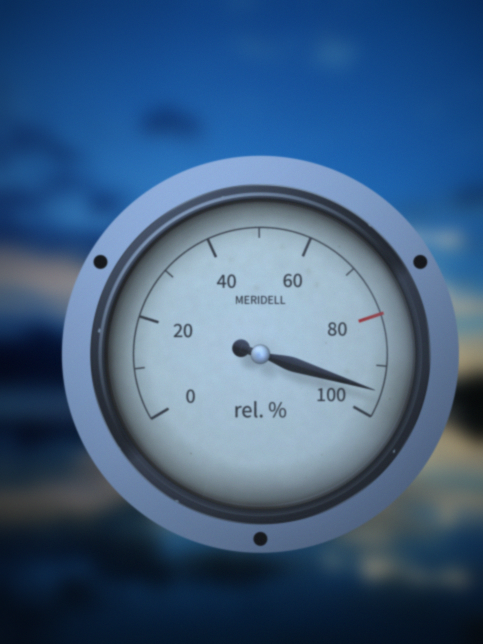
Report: 95 %
